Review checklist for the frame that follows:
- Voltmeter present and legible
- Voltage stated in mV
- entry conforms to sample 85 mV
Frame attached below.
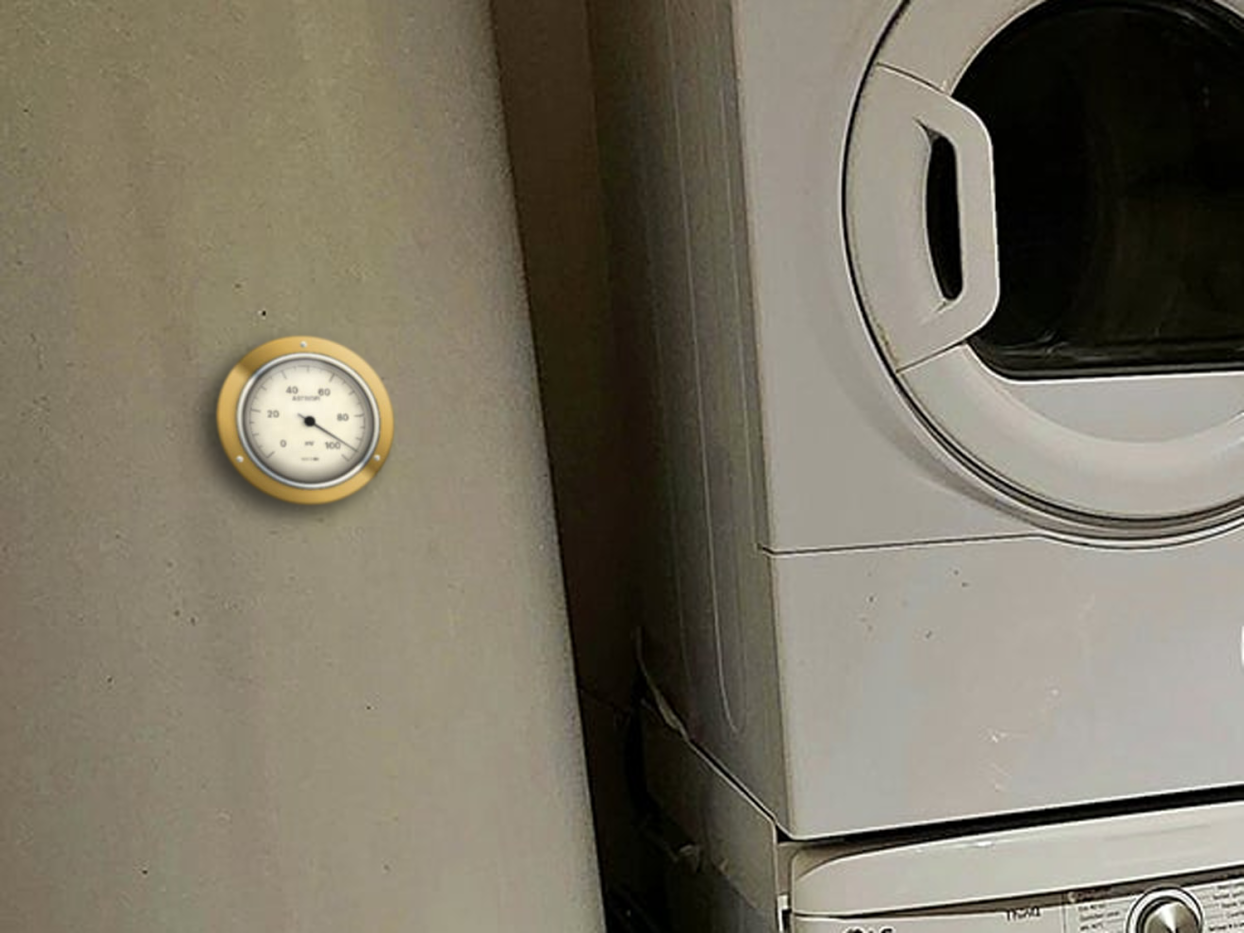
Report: 95 mV
